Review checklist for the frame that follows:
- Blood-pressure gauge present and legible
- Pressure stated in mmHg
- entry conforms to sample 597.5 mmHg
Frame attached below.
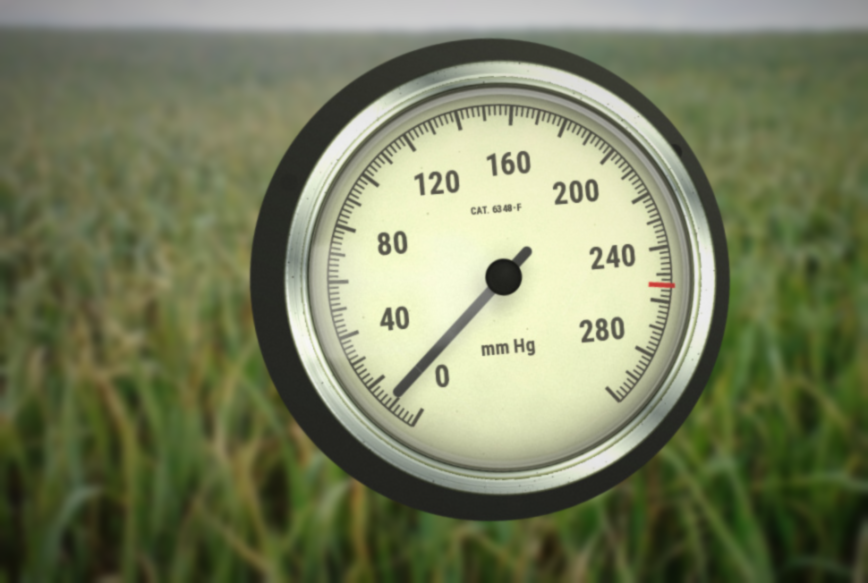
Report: 12 mmHg
